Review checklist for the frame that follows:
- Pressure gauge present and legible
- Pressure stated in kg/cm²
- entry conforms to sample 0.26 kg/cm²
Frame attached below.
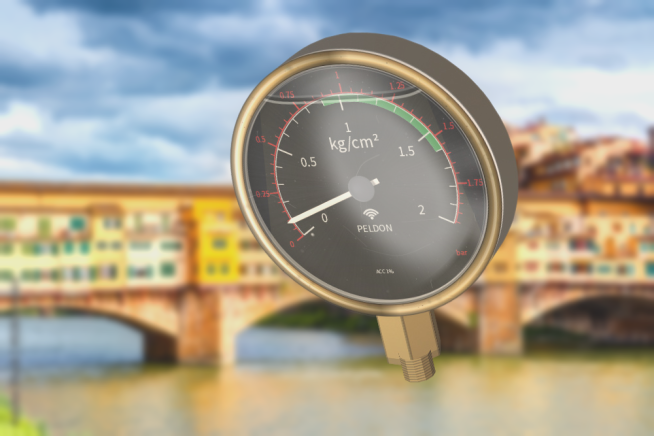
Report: 0.1 kg/cm²
